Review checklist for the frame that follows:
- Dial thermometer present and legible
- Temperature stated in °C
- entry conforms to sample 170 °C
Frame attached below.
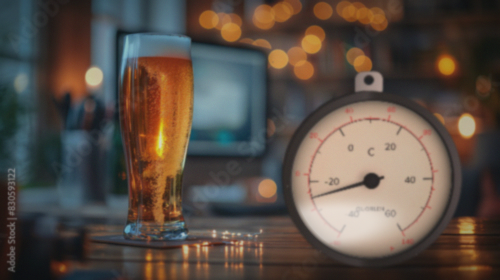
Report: -25 °C
